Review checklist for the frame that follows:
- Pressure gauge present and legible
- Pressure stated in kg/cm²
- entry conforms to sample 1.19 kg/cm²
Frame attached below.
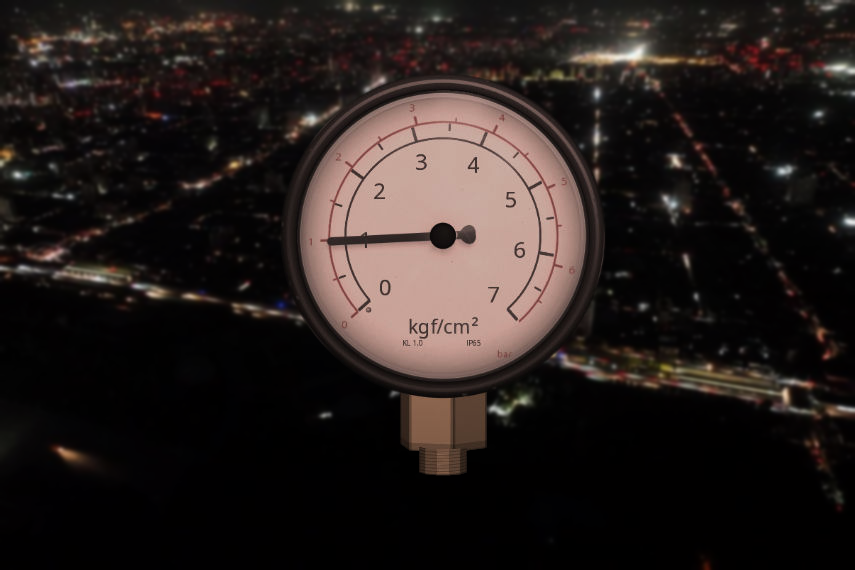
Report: 1 kg/cm²
